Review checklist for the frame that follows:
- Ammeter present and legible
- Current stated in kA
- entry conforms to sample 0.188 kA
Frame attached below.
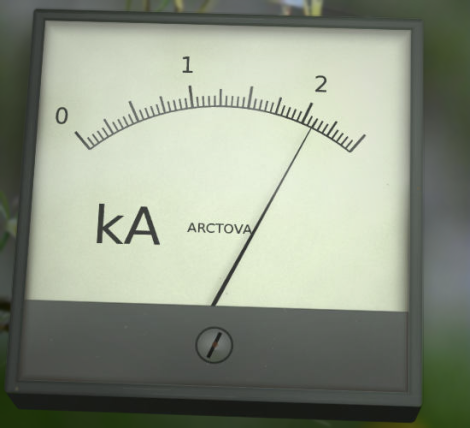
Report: 2.1 kA
